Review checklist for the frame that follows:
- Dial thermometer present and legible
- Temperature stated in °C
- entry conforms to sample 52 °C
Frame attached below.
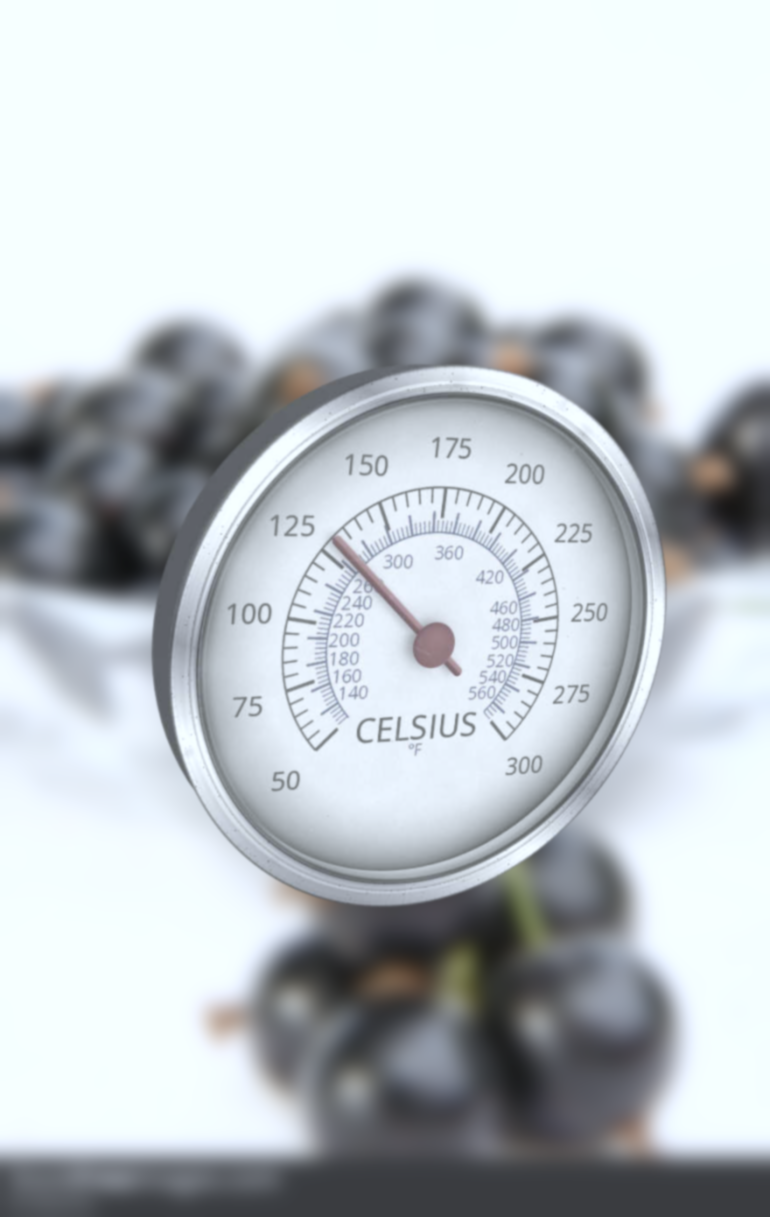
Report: 130 °C
